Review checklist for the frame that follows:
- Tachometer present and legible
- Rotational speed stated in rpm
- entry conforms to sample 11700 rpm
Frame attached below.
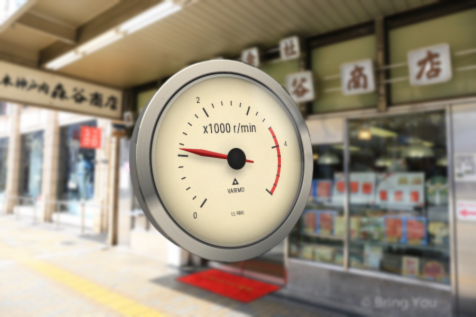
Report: 1100 rpm
